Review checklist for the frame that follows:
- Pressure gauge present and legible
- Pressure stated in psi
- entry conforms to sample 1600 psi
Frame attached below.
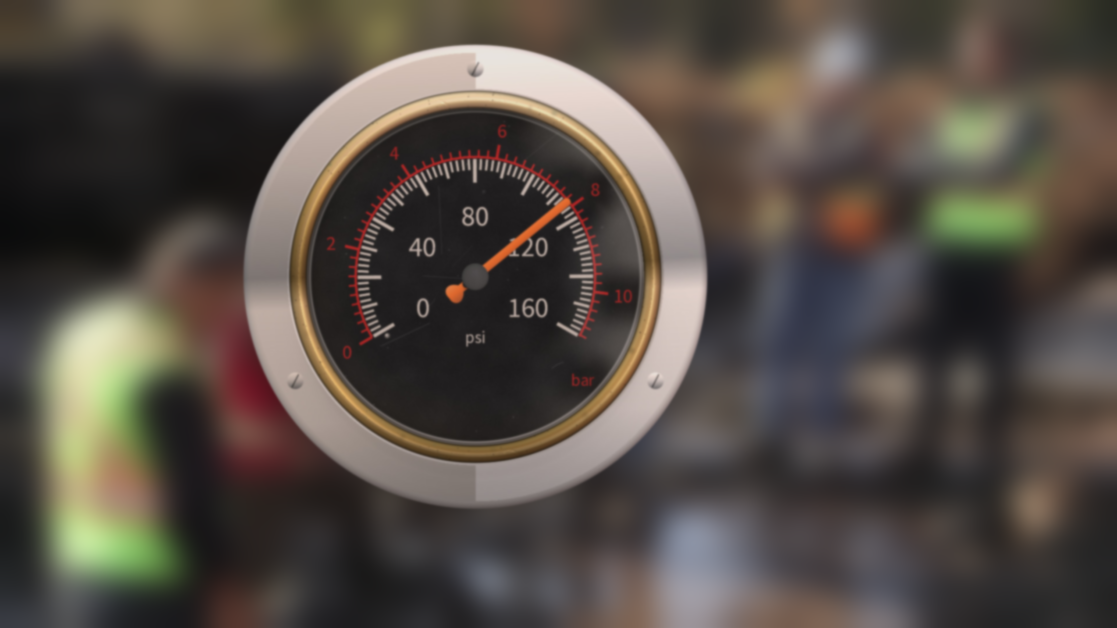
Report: 114 psi
